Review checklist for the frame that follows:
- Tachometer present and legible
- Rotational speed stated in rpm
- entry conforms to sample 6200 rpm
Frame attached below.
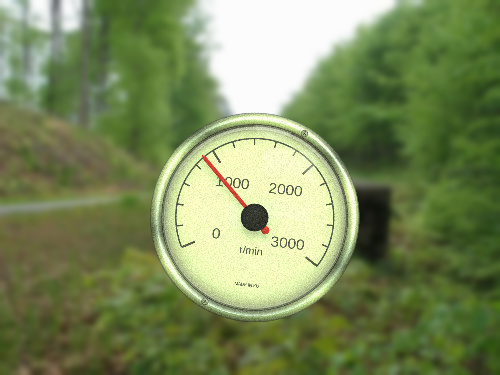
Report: 900 rpm
